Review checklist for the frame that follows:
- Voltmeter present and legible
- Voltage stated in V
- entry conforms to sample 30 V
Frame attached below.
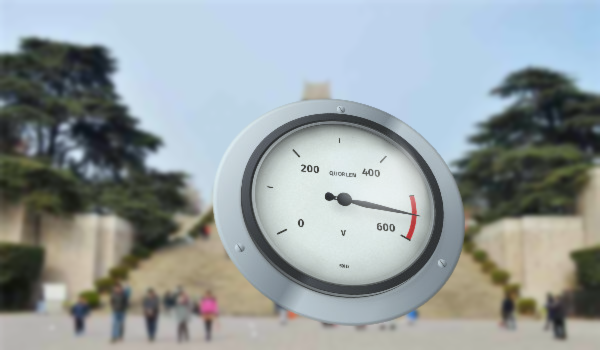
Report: 550 V
